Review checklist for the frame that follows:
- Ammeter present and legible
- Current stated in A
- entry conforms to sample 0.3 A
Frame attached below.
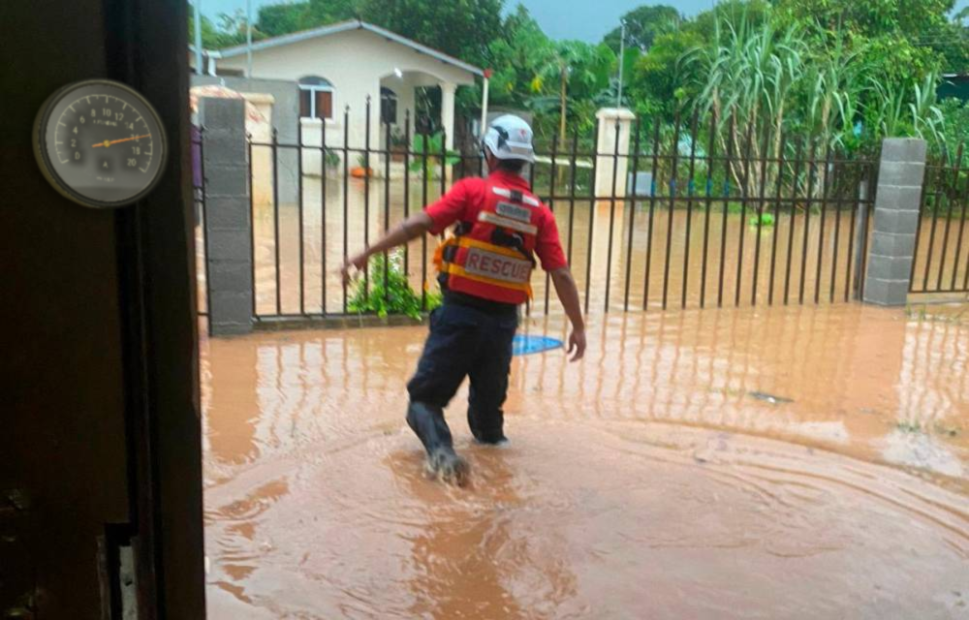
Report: 16 A
